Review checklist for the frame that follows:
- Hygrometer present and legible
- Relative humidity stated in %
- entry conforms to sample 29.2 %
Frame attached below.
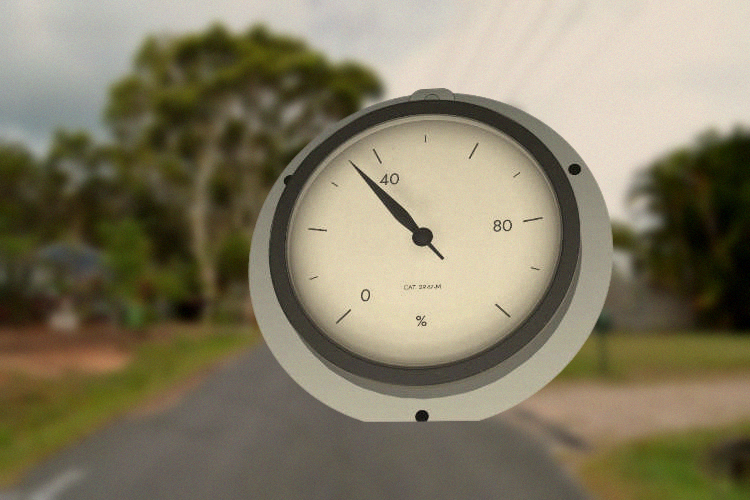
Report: 35 %
